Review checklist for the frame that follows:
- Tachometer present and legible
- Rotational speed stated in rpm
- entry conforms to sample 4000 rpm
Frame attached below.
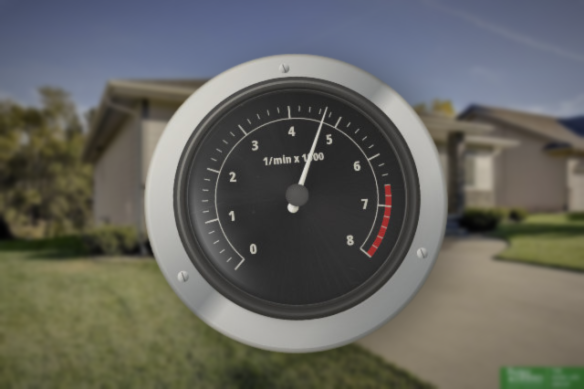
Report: 4700 rpm
